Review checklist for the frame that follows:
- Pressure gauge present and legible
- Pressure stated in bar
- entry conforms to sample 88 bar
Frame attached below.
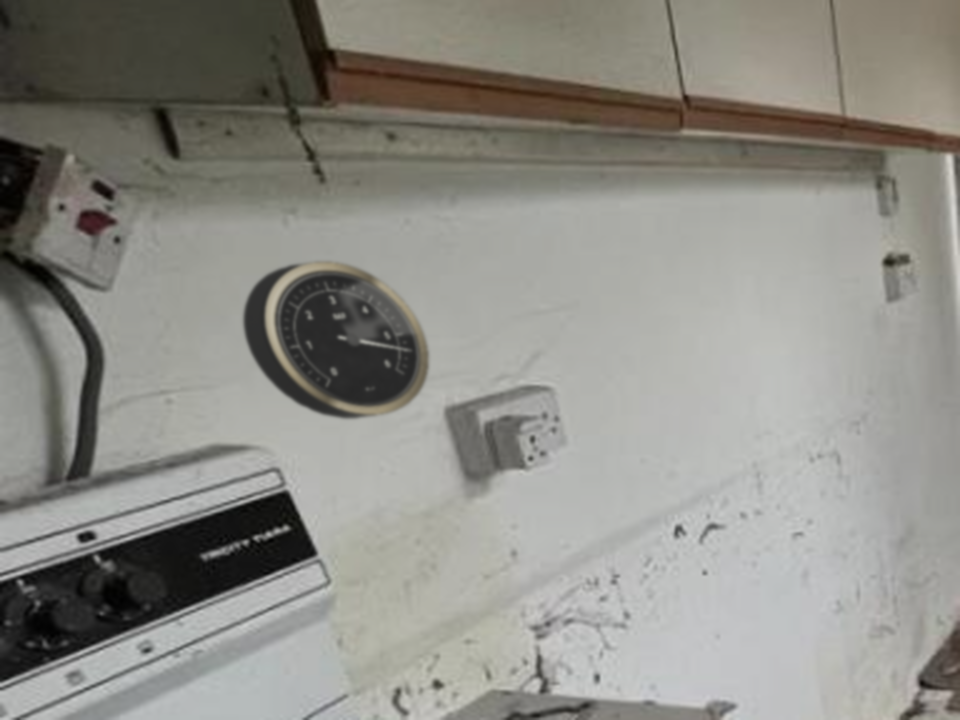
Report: 5.4 bar
